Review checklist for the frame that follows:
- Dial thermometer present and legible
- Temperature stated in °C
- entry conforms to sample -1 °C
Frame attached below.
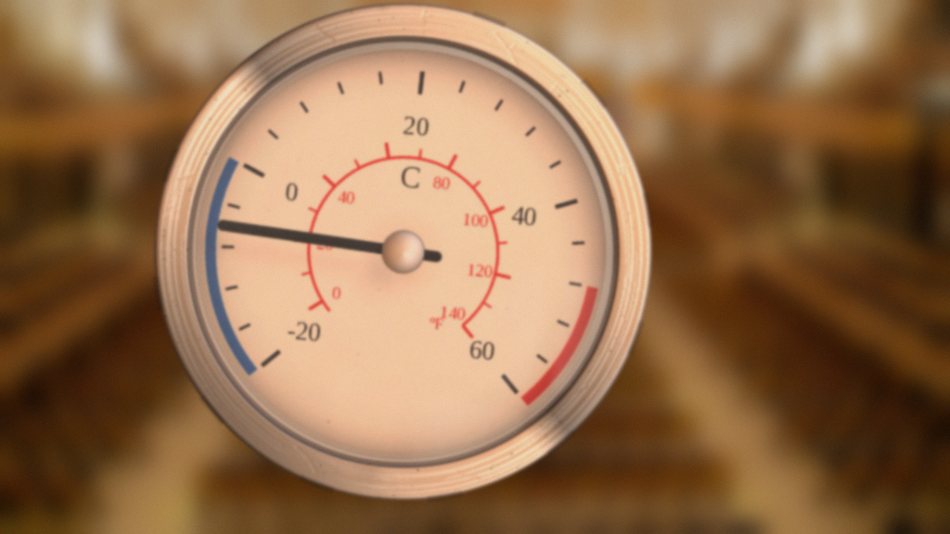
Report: -6 °C
